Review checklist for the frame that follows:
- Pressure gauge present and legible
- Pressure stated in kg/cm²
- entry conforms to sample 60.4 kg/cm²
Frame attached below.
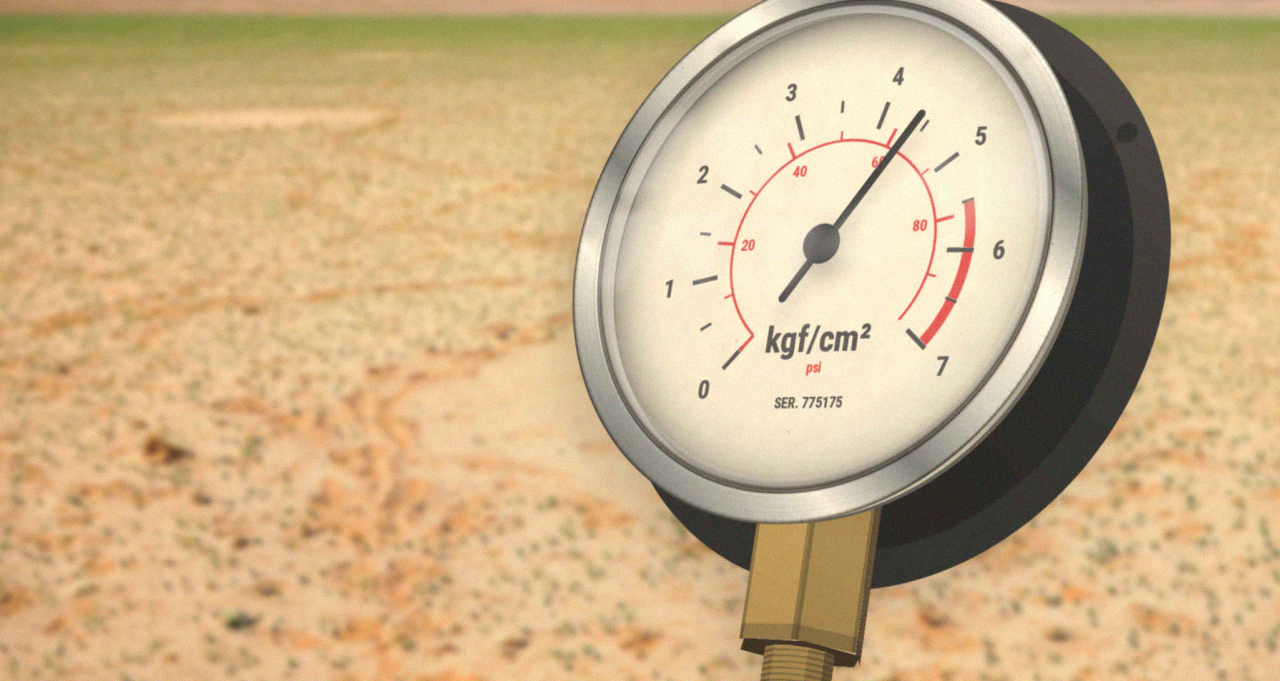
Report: 4.5 kg/cm²
